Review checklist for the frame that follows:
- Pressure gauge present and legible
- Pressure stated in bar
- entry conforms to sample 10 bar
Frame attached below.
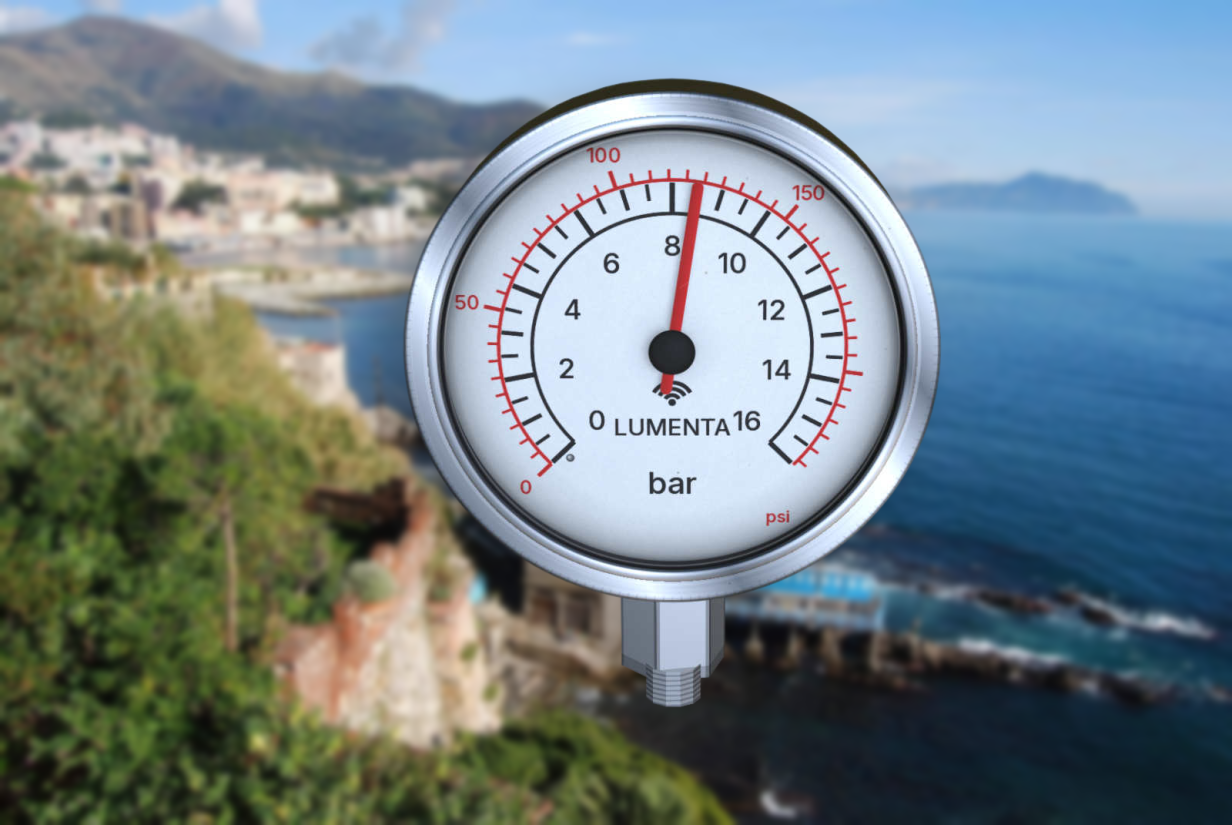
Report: 8.5 bar
